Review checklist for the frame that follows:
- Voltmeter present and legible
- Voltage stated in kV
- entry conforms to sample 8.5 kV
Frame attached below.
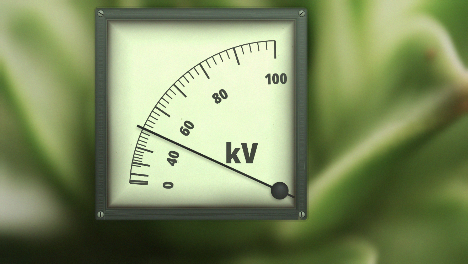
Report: 50 kV
